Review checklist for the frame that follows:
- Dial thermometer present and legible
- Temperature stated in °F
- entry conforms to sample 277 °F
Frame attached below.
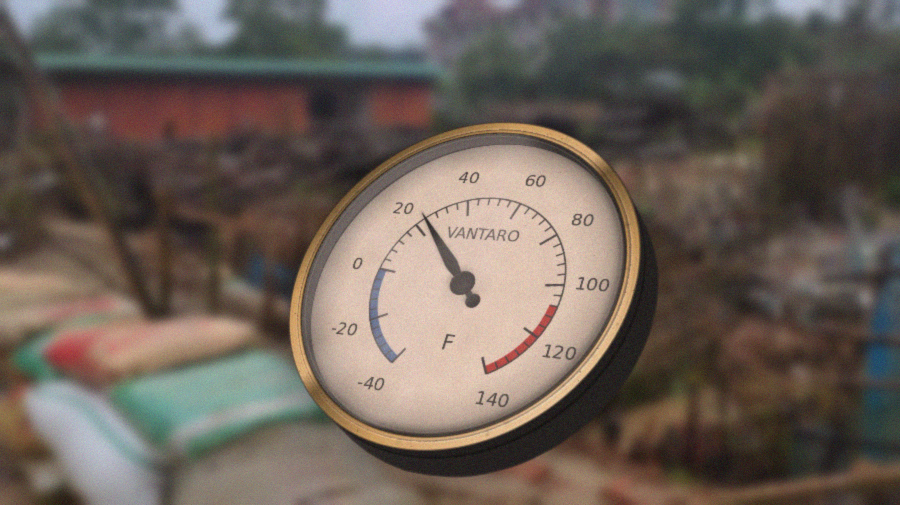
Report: 24 °F
